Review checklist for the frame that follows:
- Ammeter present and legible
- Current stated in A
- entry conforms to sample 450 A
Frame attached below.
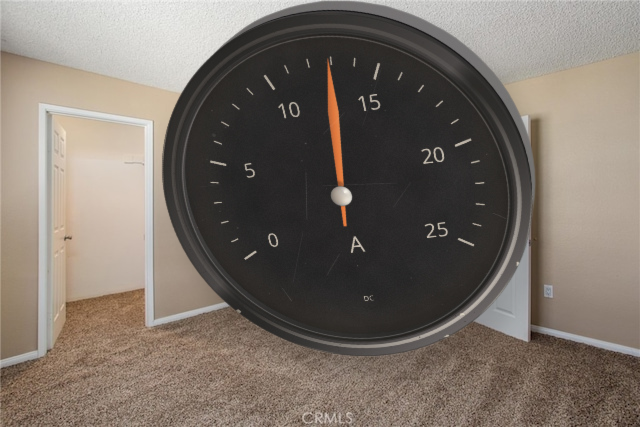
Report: 13 A
